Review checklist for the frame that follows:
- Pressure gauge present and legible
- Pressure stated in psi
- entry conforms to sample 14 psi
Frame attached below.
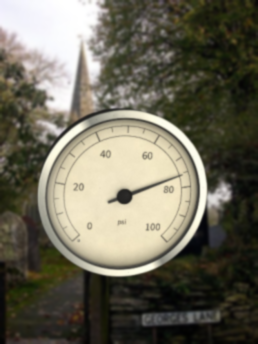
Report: 75 psi
